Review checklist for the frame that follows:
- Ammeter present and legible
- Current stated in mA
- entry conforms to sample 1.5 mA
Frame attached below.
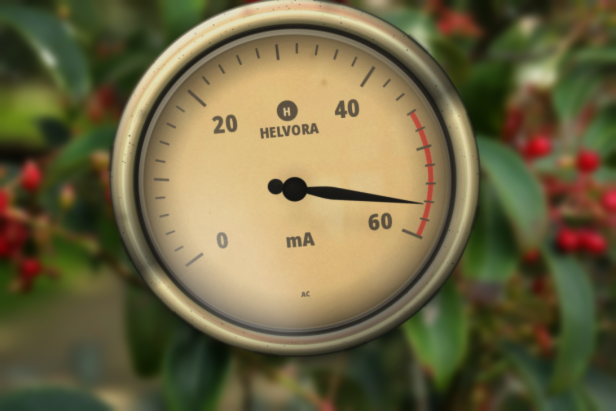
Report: 56 mA
